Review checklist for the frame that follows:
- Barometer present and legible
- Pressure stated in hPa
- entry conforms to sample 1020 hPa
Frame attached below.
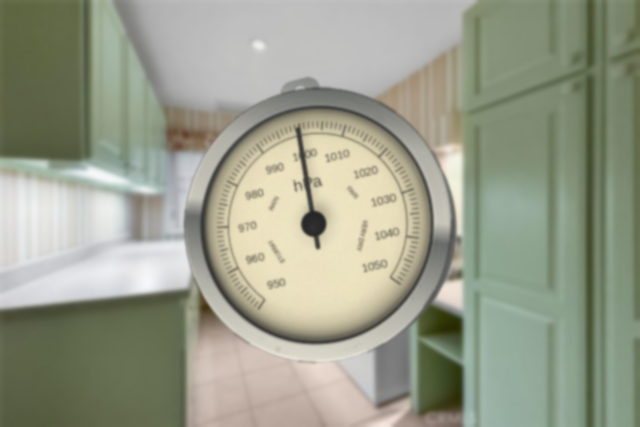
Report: 1000 hPa
